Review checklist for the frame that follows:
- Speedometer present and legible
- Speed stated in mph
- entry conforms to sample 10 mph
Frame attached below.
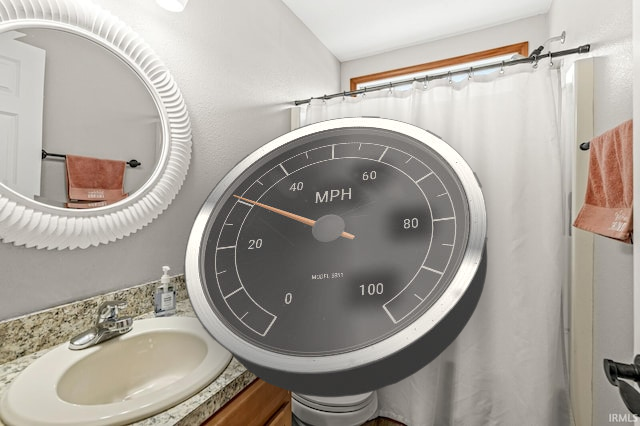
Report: 30 mph
